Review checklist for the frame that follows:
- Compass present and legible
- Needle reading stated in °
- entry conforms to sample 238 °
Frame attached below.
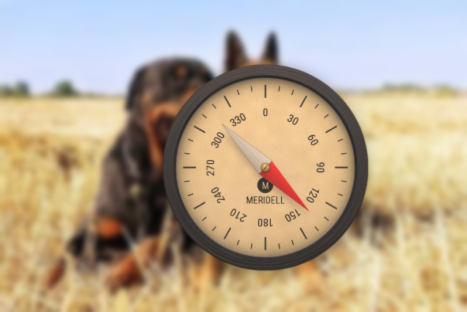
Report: 135 °
